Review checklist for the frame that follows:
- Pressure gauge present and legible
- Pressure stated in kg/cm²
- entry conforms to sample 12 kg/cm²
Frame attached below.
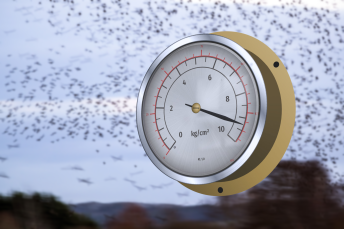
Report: 9.25 kg/cm²
